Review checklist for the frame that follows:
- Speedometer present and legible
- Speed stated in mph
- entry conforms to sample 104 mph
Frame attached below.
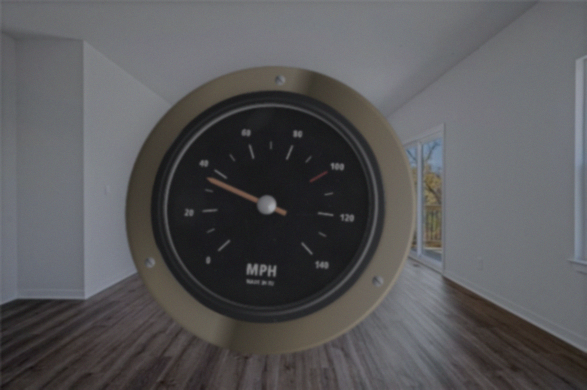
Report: 35 mph
